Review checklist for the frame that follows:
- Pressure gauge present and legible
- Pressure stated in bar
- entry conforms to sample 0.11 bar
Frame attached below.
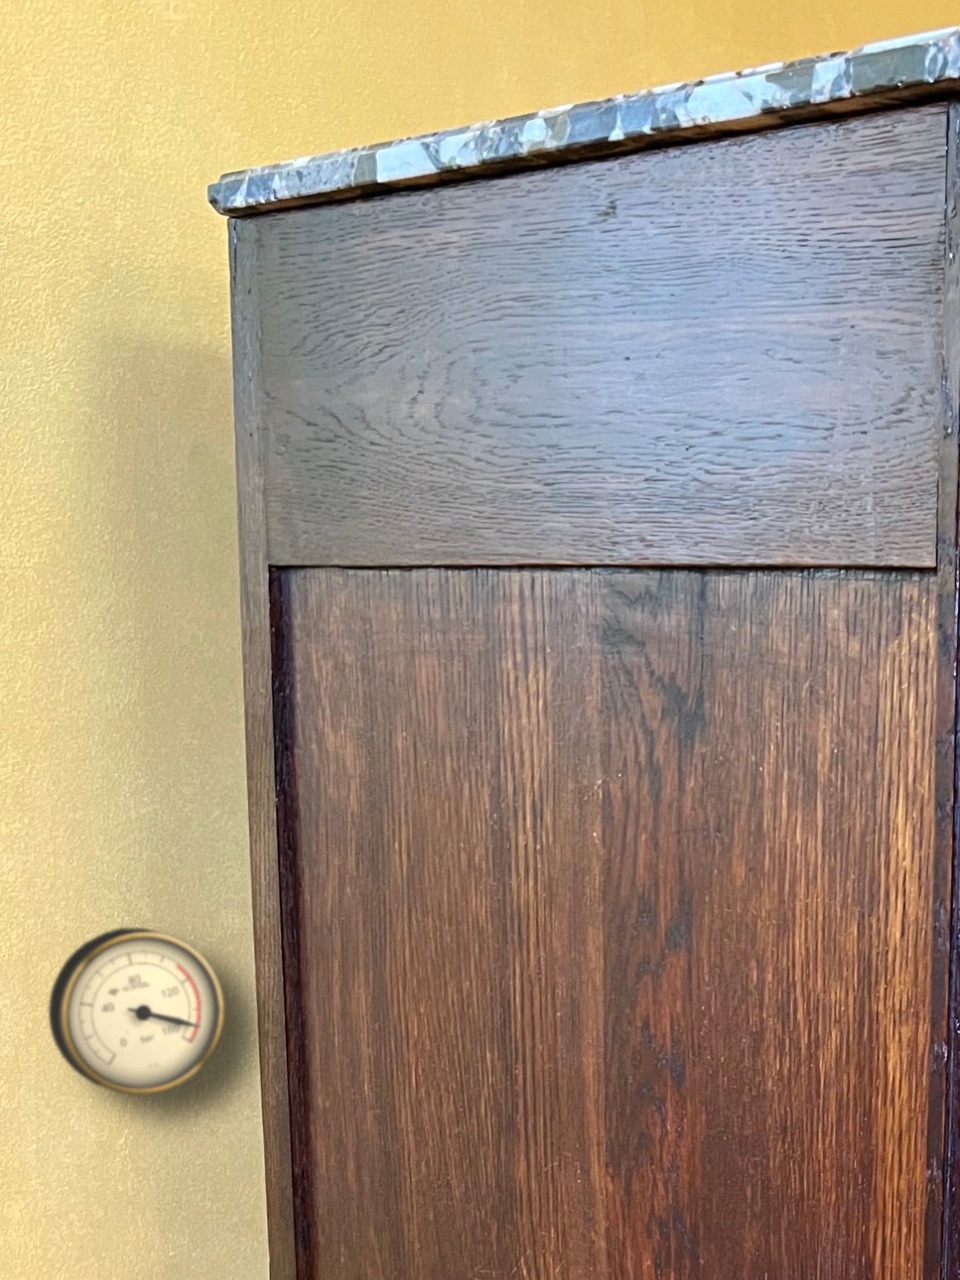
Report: 150 bar
